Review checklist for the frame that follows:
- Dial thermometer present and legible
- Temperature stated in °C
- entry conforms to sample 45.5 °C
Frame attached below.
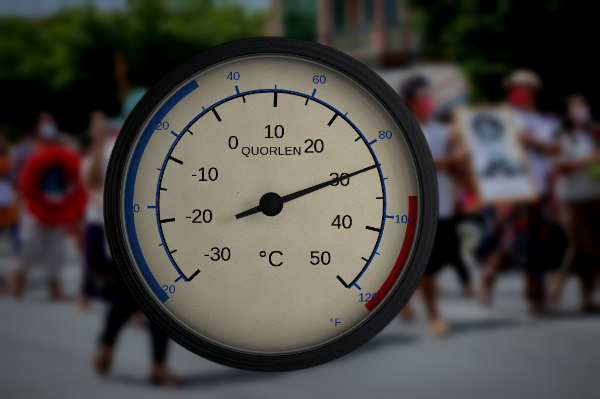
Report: 30 °C
